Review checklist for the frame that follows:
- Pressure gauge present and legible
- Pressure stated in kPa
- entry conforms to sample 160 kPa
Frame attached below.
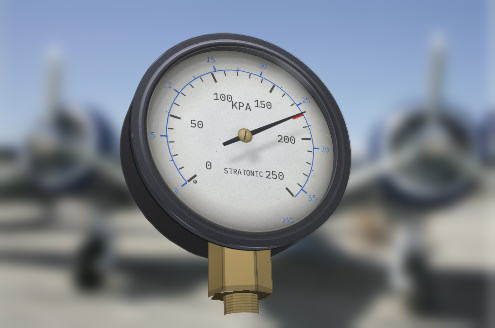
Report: 180 kPa
